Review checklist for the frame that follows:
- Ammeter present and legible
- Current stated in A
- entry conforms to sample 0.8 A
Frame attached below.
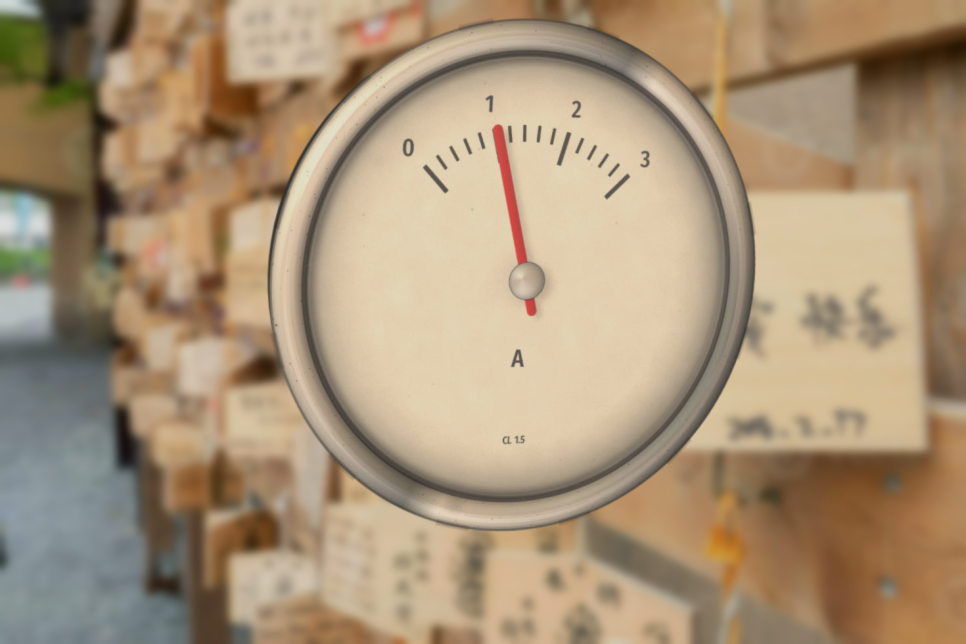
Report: 1 A
